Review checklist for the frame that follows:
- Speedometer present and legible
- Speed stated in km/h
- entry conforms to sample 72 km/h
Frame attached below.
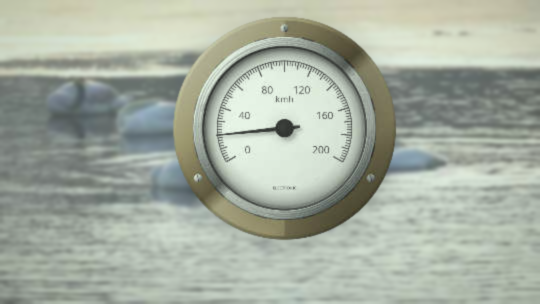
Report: 20 km/h
